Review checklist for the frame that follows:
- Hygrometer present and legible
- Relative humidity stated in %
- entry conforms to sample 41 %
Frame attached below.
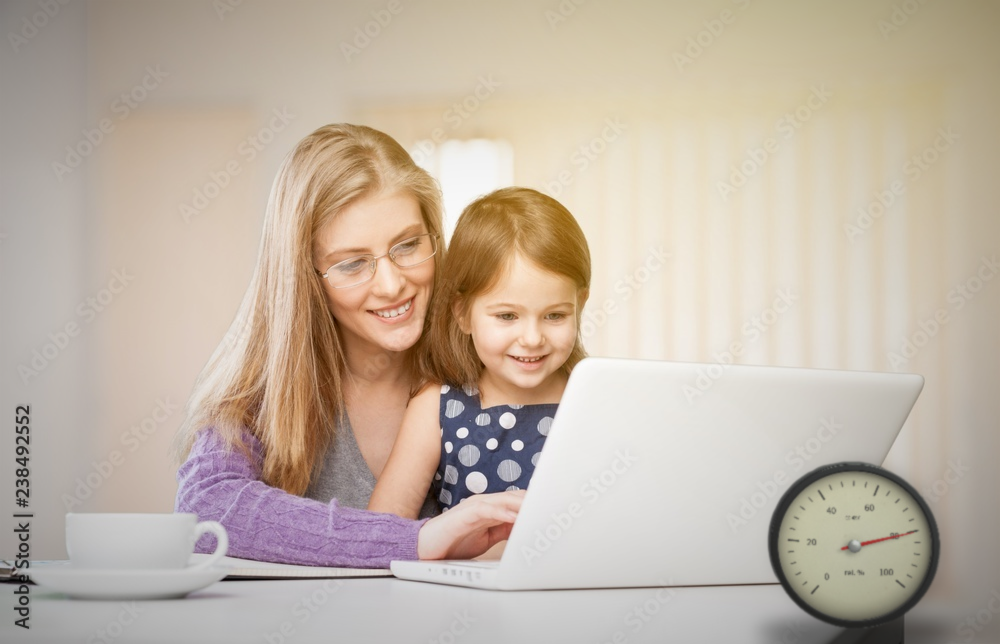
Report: 80 %
